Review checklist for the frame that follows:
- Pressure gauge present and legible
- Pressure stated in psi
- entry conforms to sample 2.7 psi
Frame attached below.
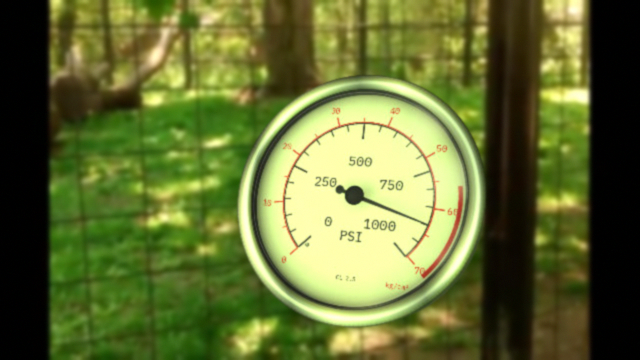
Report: 900 psi
